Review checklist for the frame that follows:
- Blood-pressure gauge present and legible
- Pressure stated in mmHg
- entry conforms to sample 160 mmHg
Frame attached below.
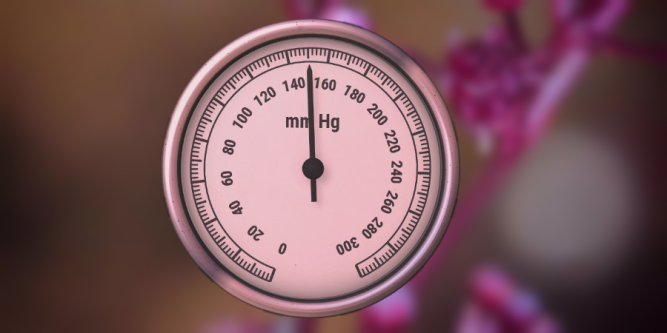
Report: 150 mmHg
